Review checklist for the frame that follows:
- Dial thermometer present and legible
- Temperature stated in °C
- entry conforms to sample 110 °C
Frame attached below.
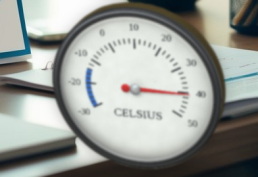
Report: 40 °C
